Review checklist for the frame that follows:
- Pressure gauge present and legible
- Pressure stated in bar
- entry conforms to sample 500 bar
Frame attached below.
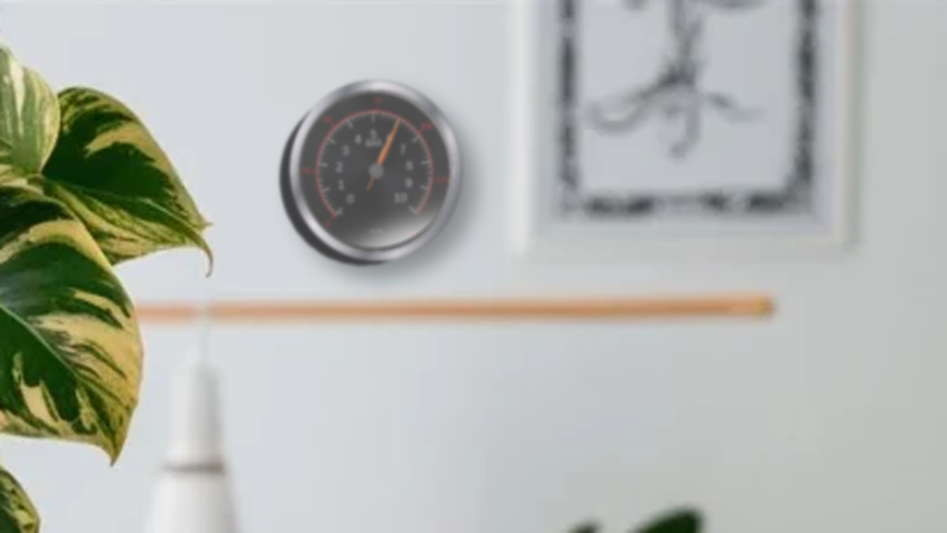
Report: 6 bar
